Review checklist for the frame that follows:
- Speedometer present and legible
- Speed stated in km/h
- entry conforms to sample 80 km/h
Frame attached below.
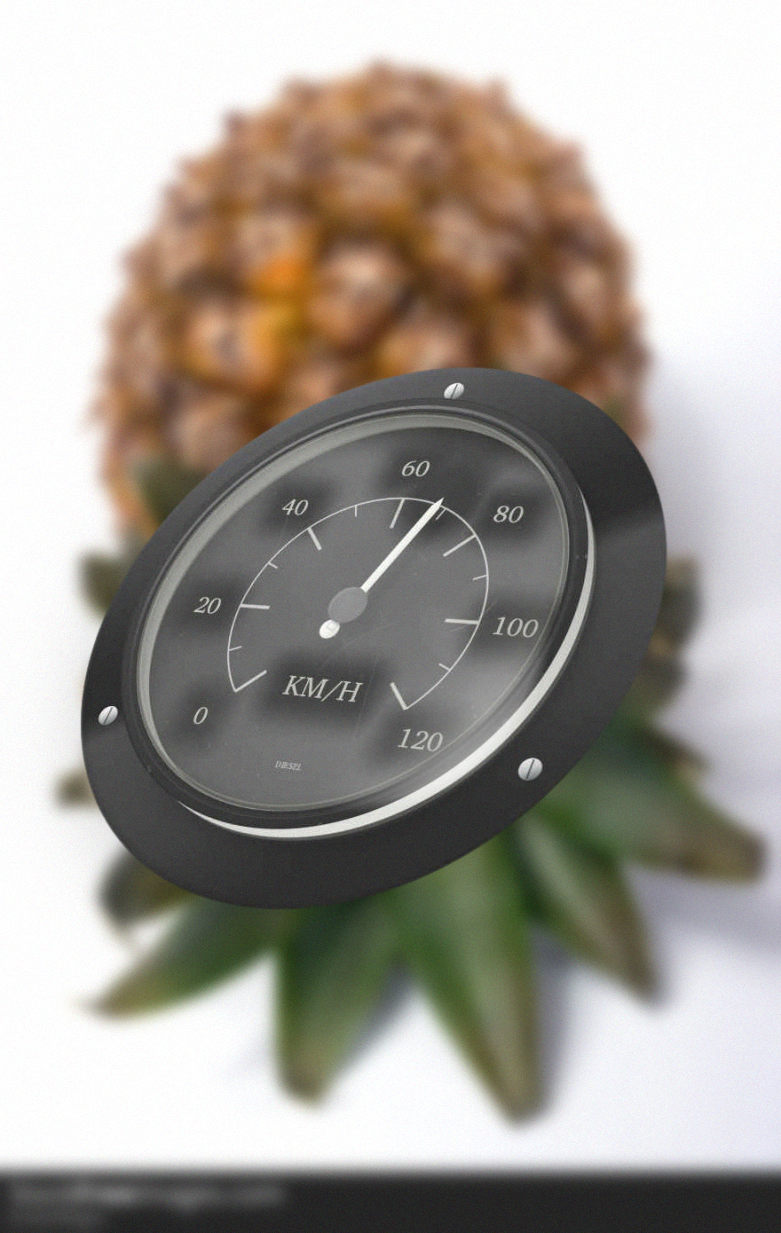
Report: 70 km/h
